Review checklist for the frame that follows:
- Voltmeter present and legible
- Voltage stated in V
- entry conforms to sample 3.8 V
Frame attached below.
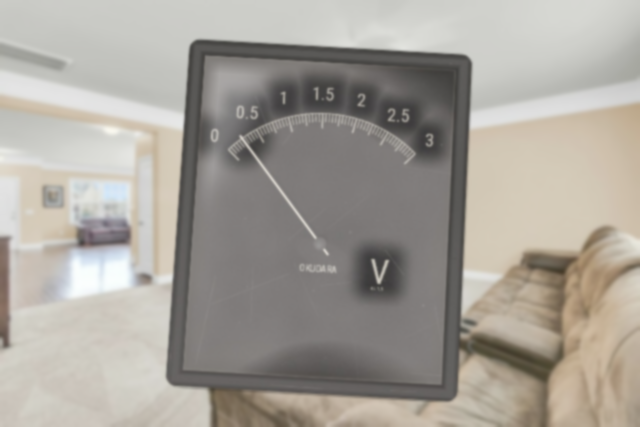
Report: 0.25 V
